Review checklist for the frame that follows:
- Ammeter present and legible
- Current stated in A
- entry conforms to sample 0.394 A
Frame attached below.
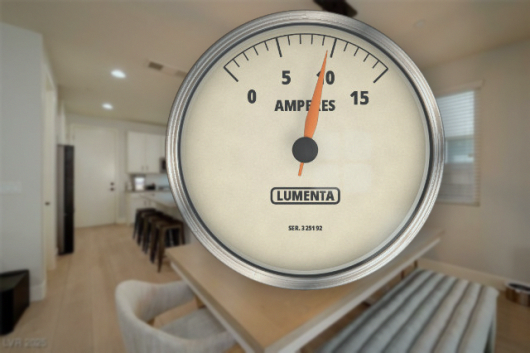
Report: 9.5 A
